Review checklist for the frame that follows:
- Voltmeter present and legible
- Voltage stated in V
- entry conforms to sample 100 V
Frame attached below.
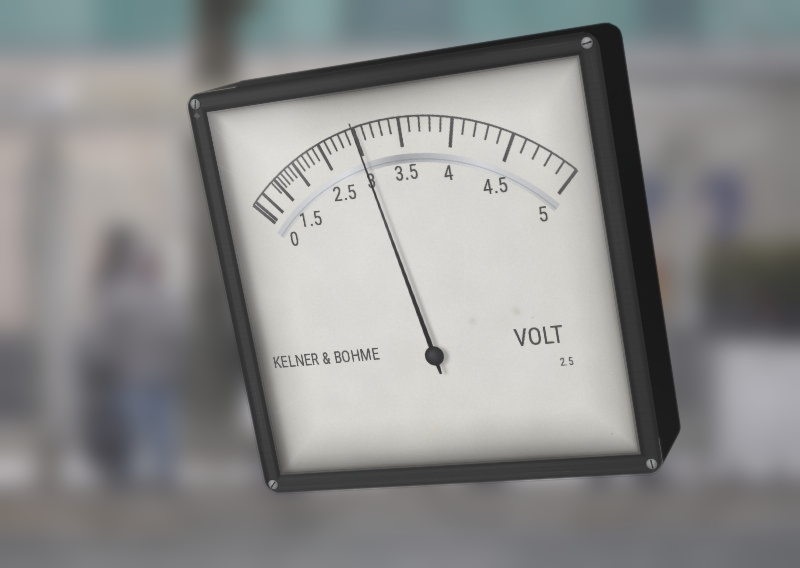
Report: 3 V
